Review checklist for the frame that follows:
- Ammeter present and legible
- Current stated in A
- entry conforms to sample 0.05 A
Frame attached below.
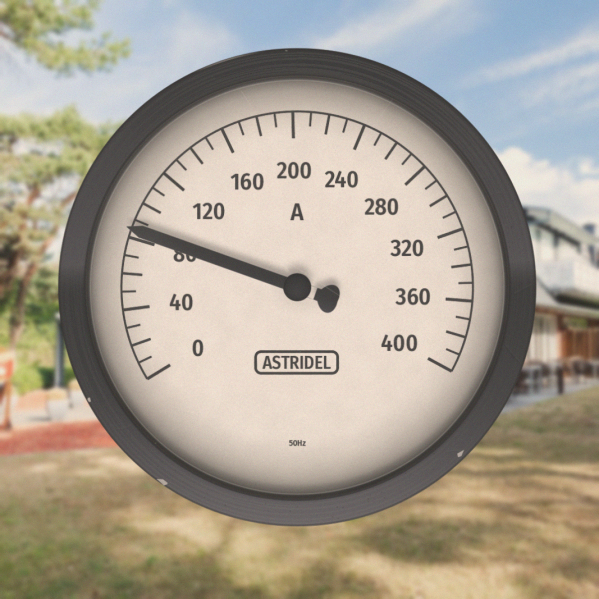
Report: 85 A
